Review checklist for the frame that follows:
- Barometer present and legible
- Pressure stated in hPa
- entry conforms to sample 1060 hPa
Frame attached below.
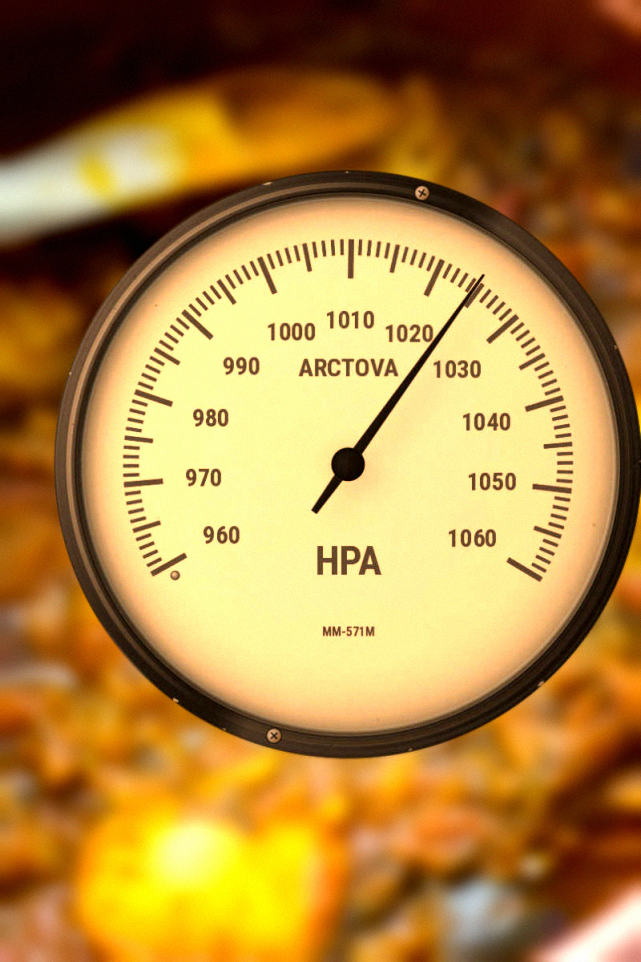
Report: 1024.5 hPa
